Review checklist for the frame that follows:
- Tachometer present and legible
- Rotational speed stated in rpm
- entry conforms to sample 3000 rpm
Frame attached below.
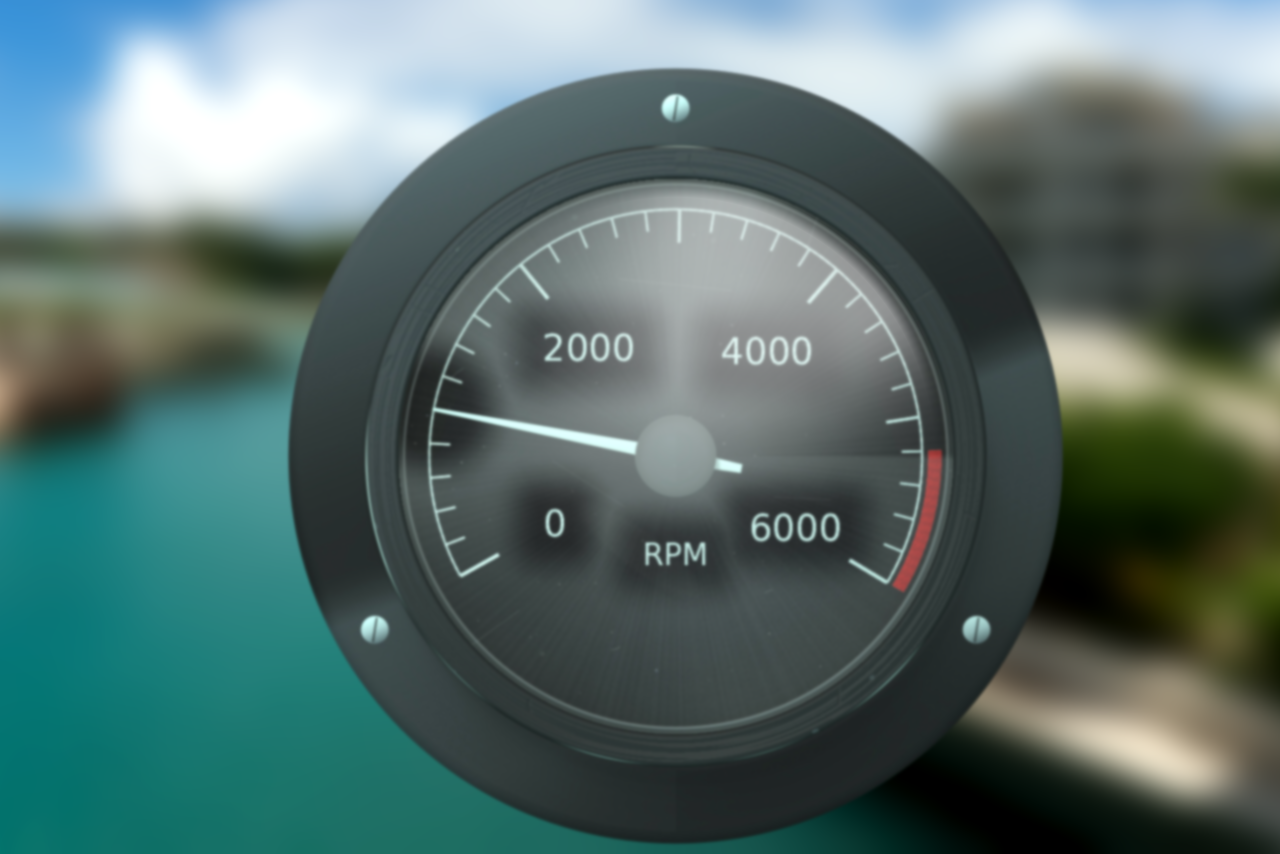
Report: 1000 rpm
